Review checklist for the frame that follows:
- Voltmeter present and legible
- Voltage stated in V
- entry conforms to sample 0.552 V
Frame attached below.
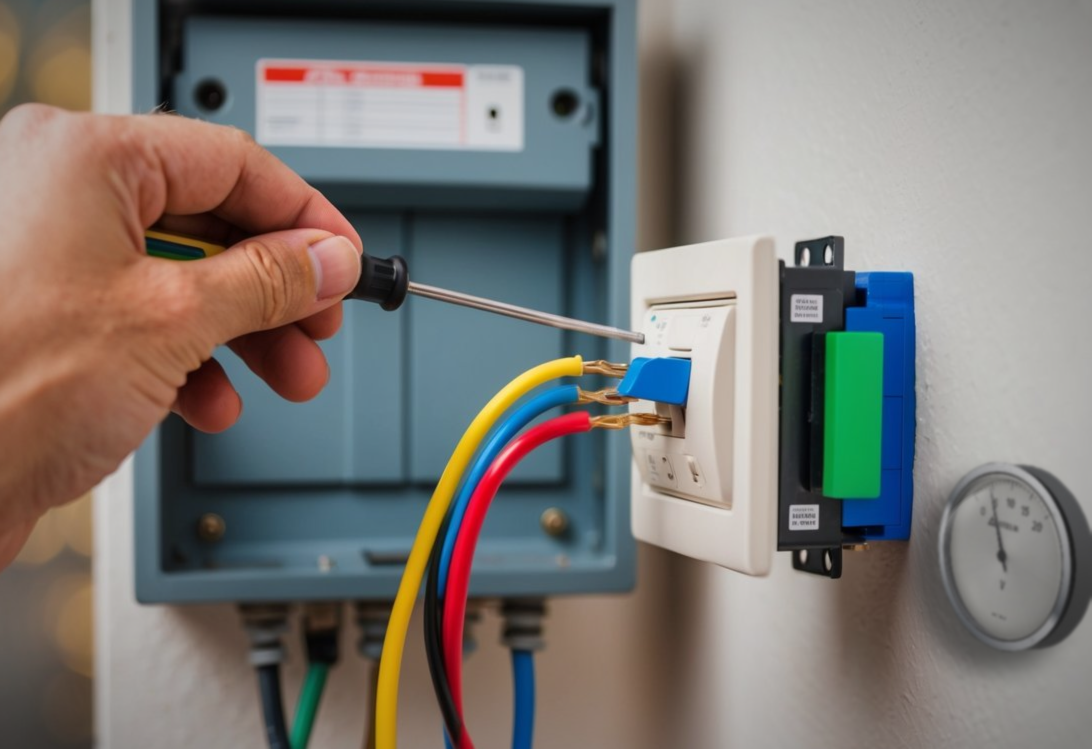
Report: 5 V
